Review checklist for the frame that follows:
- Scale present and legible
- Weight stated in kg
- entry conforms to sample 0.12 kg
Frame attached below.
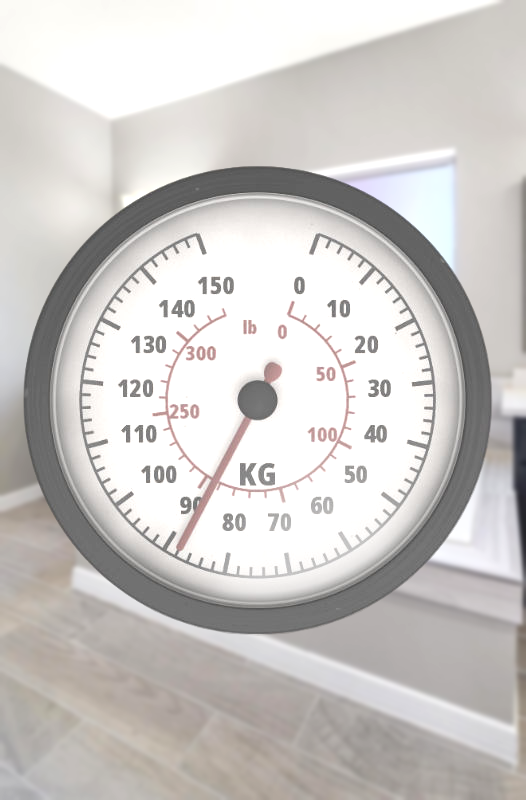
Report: 88 kg
